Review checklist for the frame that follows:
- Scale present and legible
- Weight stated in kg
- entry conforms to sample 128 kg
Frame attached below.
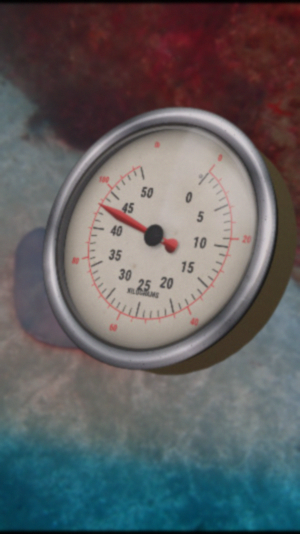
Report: 43 kg
